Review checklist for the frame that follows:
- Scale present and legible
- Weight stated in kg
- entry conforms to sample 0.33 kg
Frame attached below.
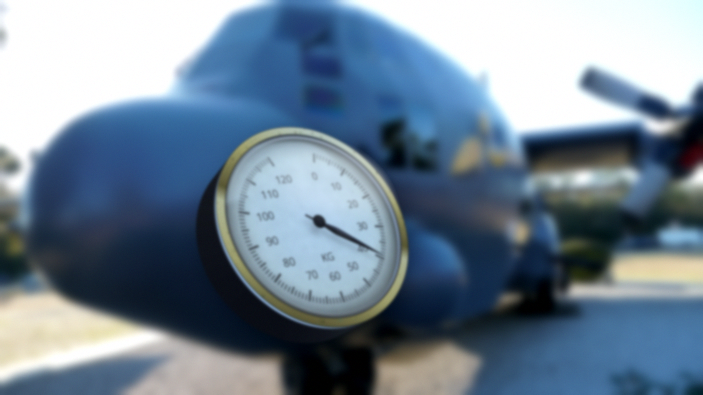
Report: 40 kg
